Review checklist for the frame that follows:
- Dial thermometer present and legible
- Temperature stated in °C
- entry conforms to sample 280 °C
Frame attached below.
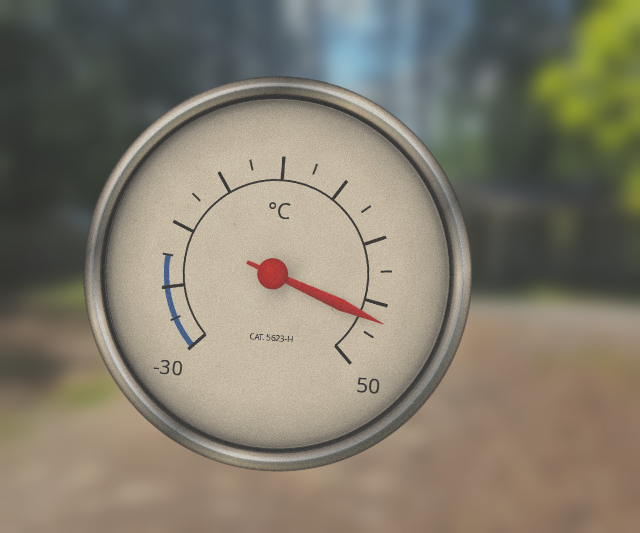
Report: 42.5 °C
